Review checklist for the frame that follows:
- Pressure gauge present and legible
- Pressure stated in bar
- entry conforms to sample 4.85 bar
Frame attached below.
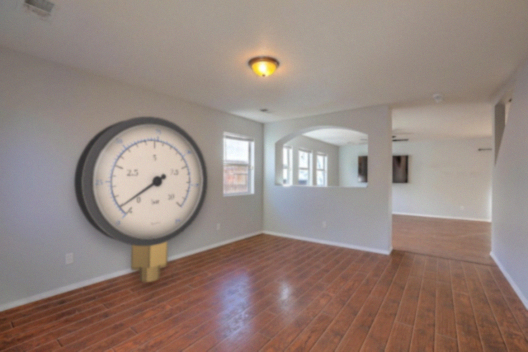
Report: 0.5 bar
